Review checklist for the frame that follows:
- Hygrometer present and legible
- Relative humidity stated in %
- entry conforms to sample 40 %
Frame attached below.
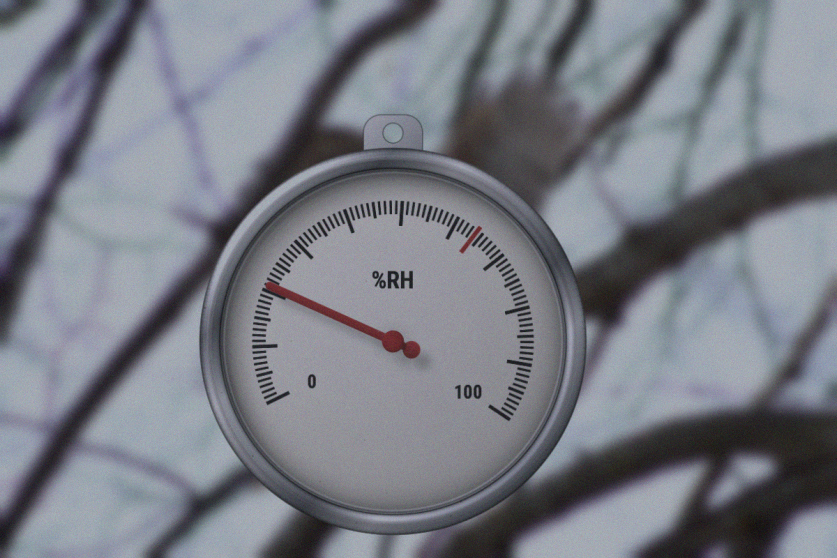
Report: 21 %
